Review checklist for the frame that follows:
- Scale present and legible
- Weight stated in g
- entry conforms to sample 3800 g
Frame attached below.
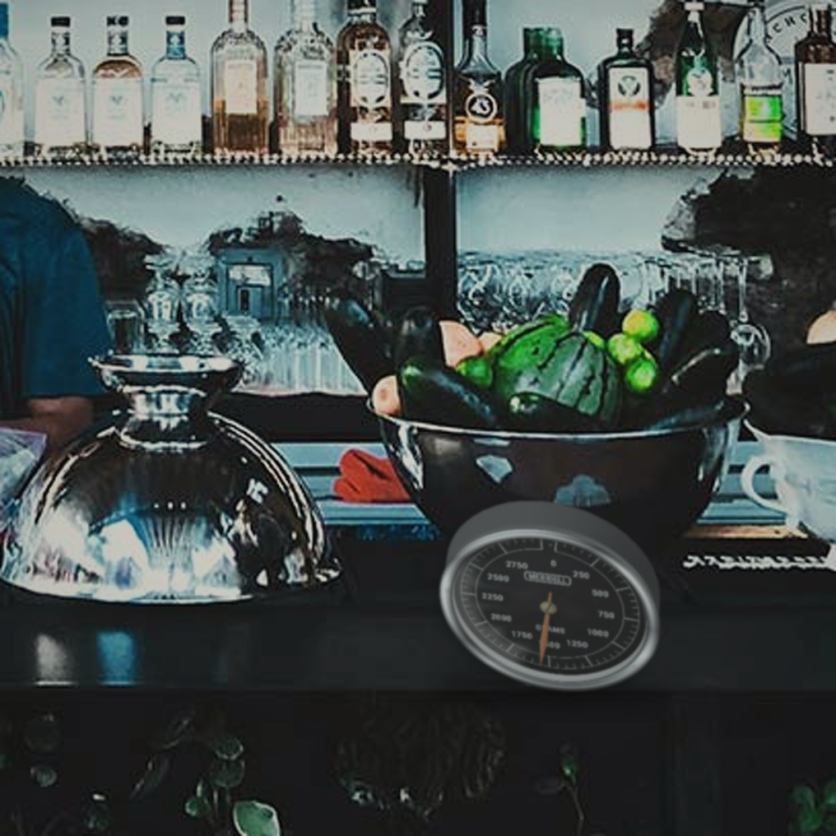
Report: 1550 g
